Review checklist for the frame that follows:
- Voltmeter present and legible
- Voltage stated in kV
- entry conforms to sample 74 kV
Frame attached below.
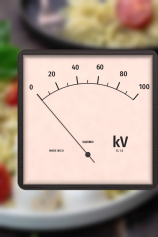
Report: 0 kV
